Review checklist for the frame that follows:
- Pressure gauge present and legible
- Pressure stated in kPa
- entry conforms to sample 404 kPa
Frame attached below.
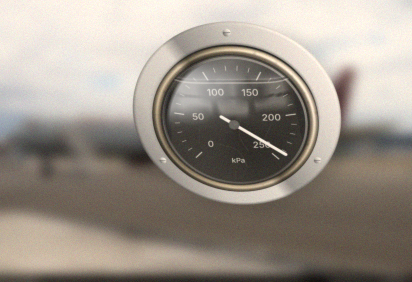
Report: 240 kPa
